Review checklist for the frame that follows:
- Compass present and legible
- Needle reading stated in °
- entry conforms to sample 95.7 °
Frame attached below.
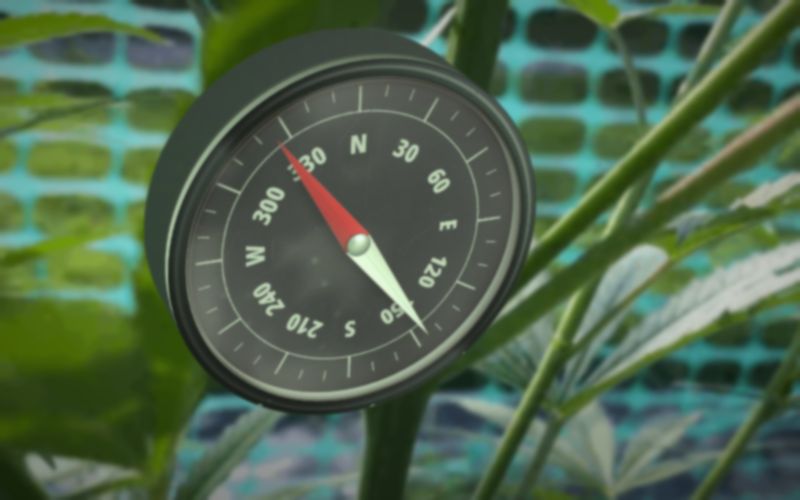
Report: 325 °
